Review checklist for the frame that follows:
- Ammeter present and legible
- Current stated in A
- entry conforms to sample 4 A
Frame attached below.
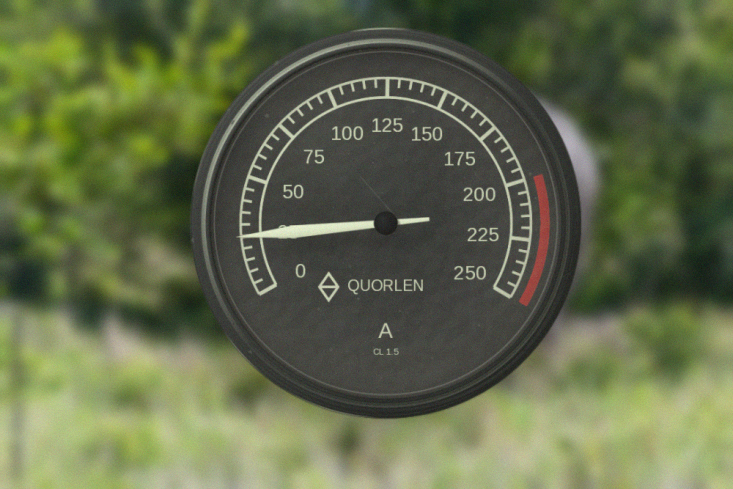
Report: 25 A
